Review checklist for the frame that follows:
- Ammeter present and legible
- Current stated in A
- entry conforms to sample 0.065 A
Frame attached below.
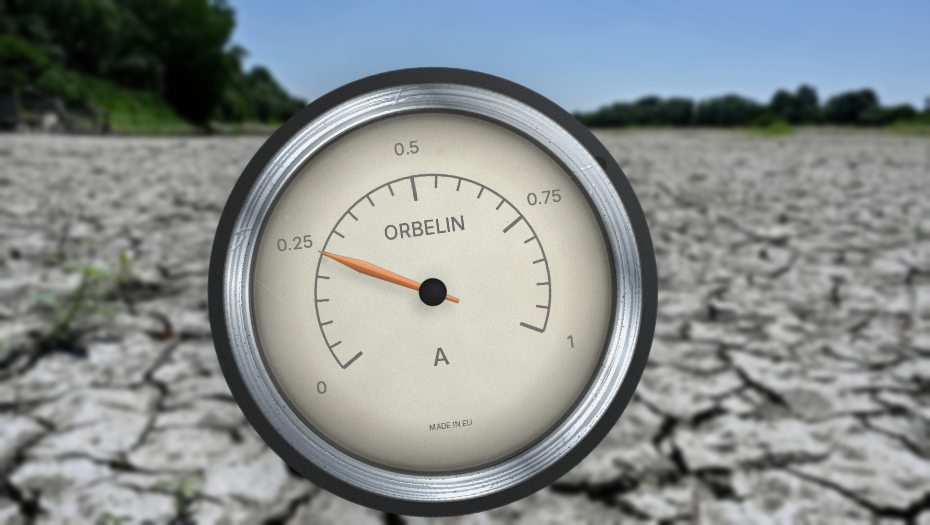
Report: 0.25 A
